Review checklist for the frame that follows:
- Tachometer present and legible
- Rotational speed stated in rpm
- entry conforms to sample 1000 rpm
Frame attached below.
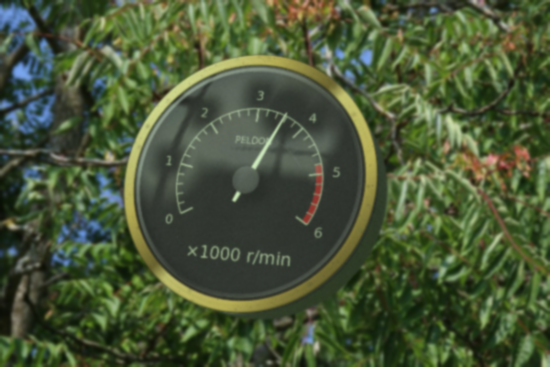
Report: 3600 rpm
